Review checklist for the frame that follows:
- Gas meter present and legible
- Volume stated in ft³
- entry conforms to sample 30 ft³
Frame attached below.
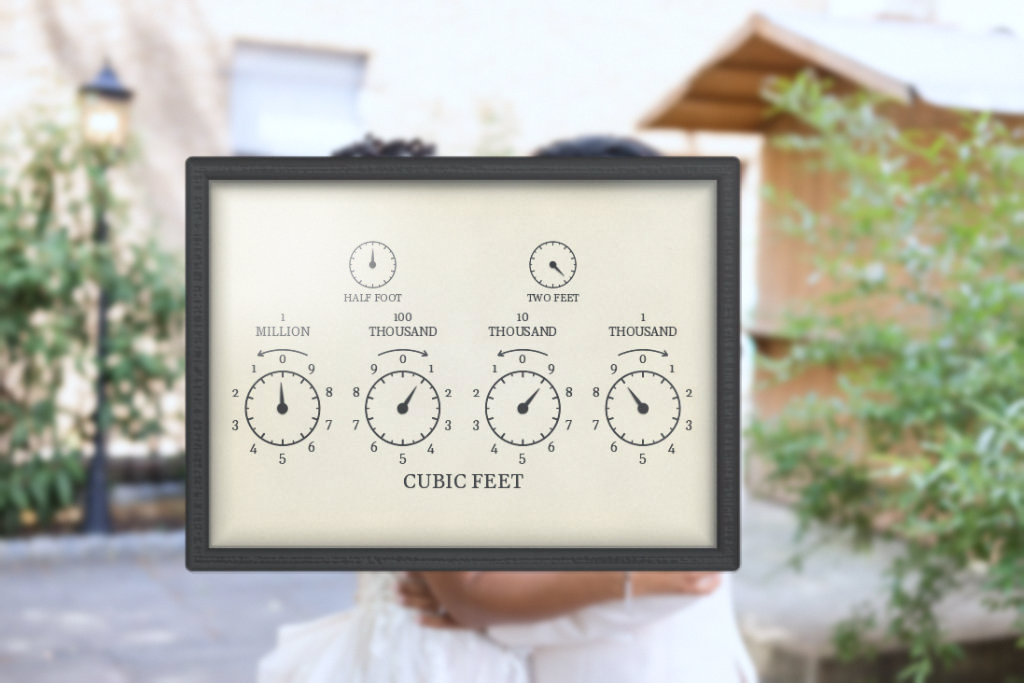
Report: 8900 ft³
